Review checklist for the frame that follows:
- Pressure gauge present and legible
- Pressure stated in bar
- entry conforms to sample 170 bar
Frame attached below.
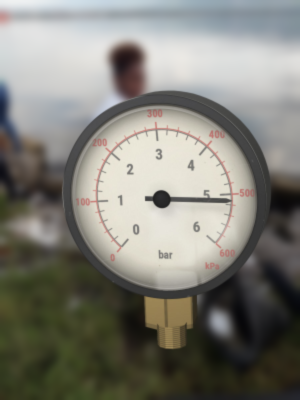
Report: 5.1 bar
